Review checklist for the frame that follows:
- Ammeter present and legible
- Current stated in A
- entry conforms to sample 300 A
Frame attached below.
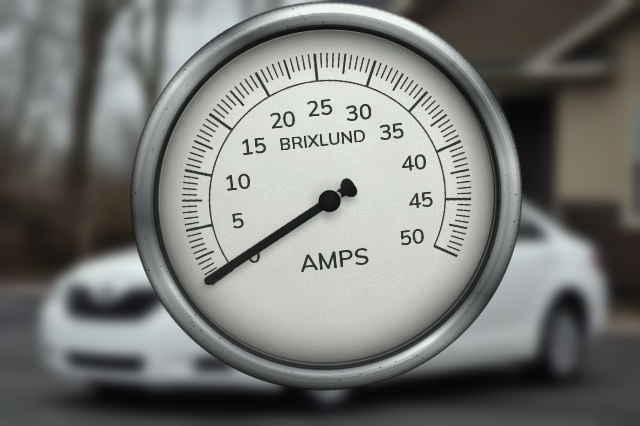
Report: 0.5 A
